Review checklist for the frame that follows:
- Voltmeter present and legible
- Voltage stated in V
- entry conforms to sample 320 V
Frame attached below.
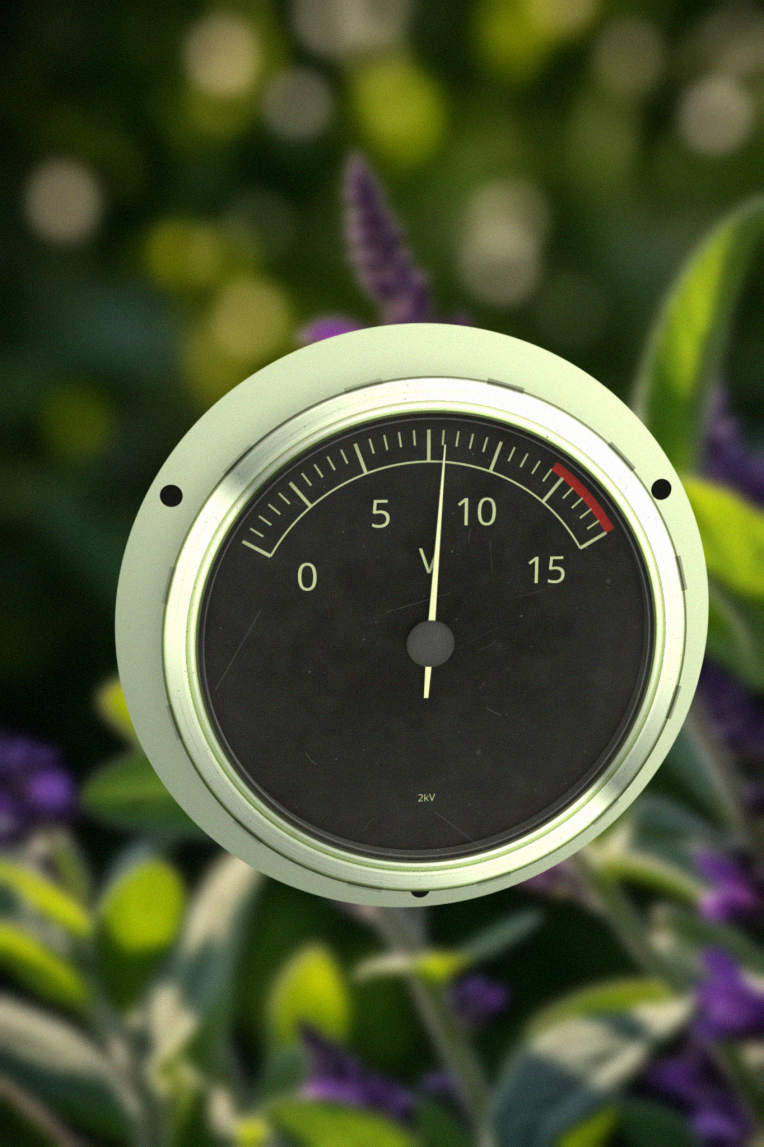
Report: 8 V
